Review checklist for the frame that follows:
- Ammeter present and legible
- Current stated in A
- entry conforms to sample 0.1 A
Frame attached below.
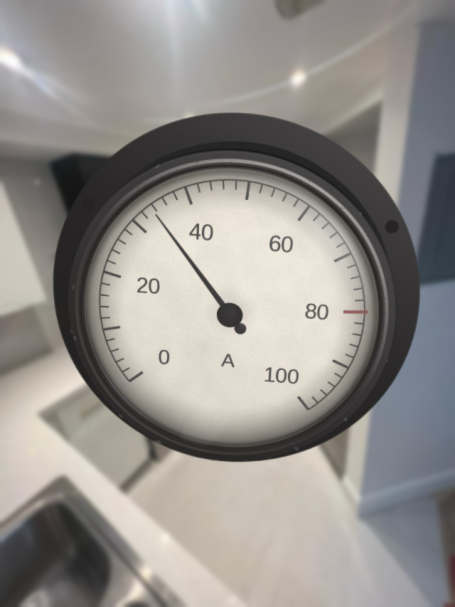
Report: 34 A
